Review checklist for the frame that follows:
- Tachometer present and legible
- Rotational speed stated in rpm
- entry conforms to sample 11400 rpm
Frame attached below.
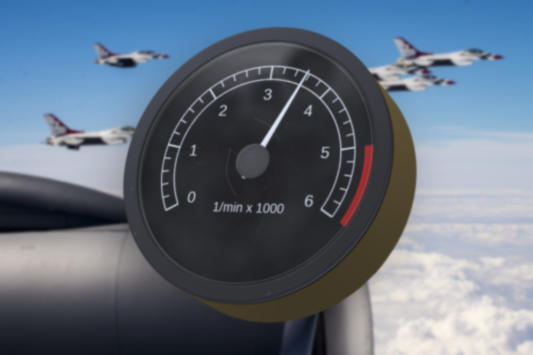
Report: 3600 rpm
